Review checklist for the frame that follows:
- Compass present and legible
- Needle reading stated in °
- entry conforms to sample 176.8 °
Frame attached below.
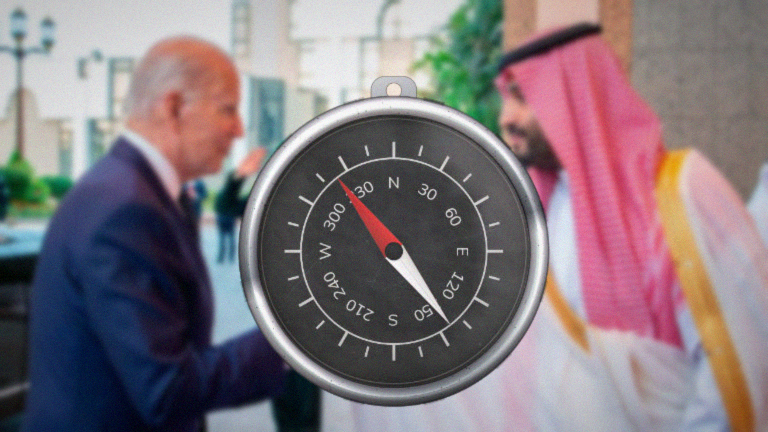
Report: 322.5 °
